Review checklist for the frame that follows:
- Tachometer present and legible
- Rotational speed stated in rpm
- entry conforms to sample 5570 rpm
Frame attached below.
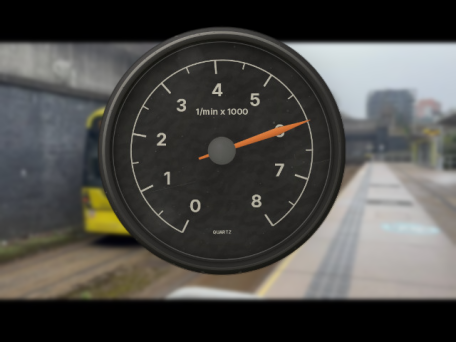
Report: 6000 rpm
